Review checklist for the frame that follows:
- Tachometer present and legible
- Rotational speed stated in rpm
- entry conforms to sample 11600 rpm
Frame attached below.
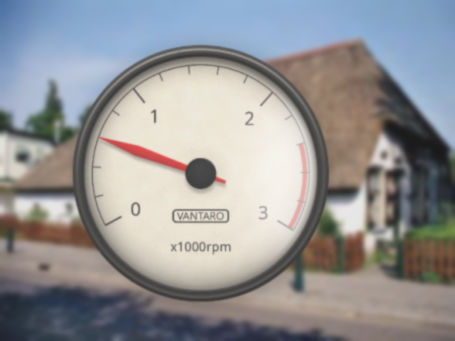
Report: 600 rpm
